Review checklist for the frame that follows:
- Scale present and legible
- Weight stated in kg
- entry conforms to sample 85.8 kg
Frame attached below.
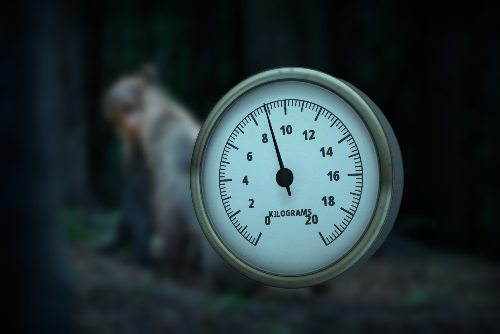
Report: 9 kg
